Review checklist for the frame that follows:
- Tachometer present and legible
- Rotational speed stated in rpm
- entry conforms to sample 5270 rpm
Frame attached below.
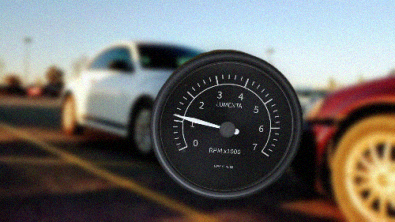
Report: 1200 rpm
